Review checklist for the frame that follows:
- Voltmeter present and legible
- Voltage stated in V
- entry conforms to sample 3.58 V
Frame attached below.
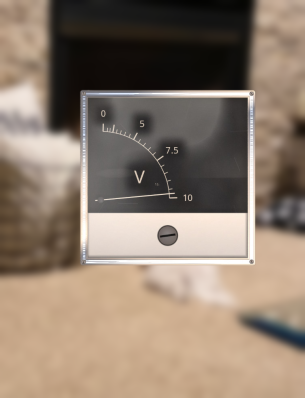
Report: 9.75 V
